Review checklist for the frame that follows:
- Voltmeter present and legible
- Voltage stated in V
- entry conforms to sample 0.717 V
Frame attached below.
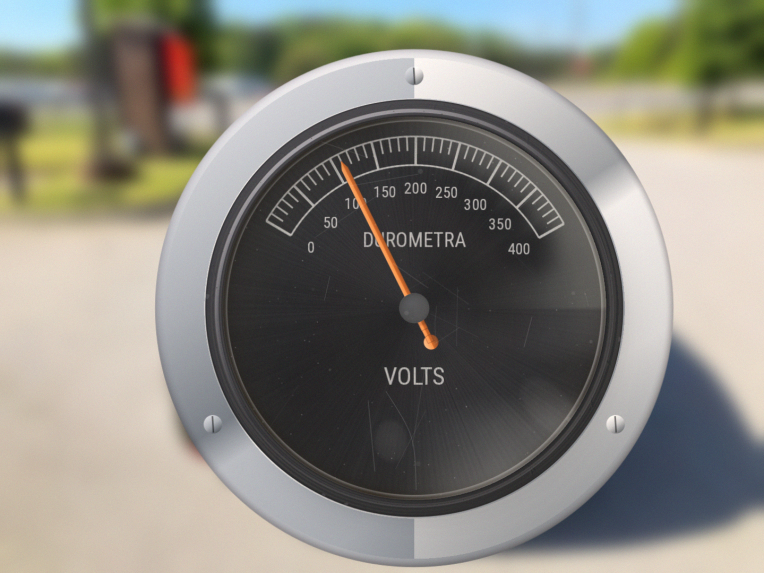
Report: 110 V
